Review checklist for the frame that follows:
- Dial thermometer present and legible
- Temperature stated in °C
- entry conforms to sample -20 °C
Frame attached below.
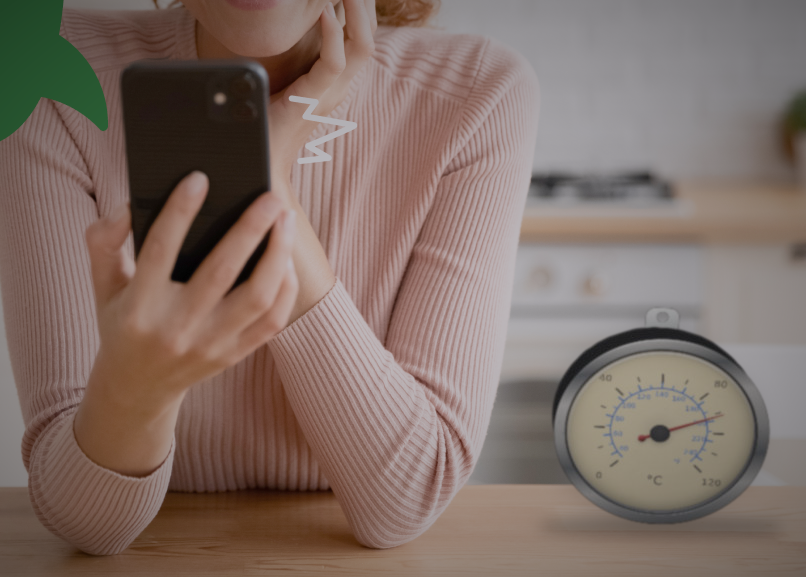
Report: 90 °C
